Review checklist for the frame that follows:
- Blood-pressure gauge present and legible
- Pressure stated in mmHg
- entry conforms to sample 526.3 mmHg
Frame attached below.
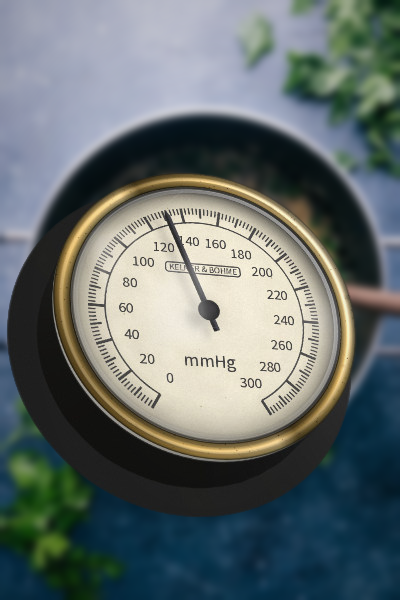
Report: 130 mmHg
